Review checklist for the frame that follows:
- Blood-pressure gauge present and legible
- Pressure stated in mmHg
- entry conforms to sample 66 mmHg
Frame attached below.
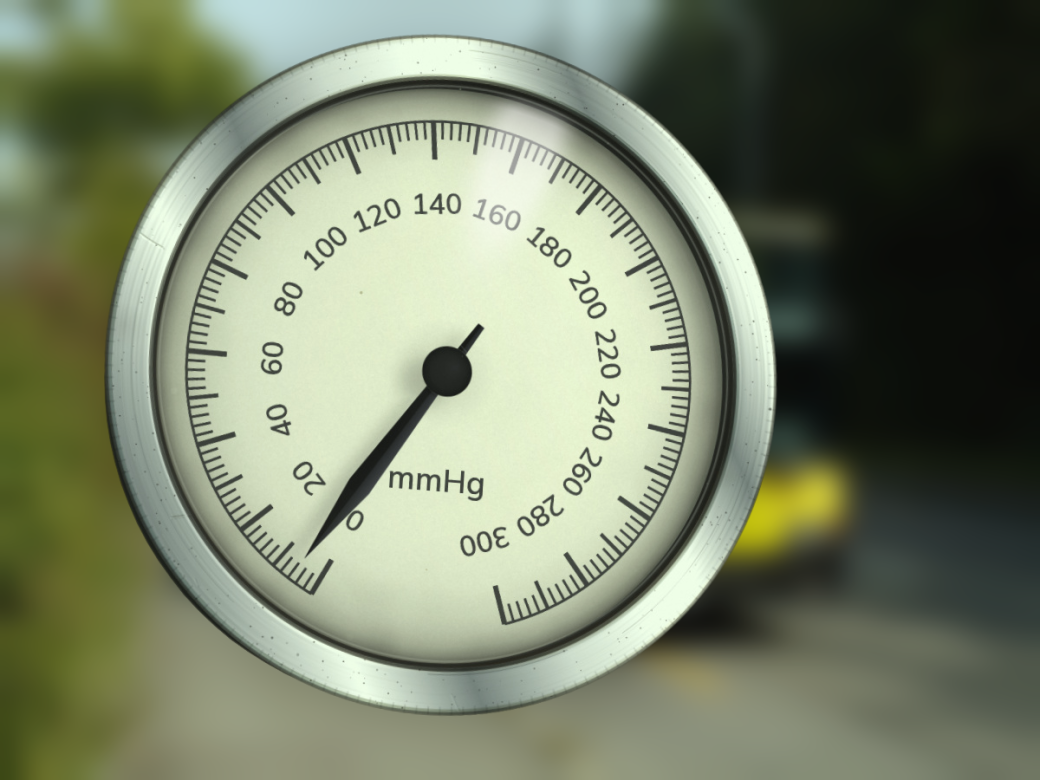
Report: 6 mmHg
